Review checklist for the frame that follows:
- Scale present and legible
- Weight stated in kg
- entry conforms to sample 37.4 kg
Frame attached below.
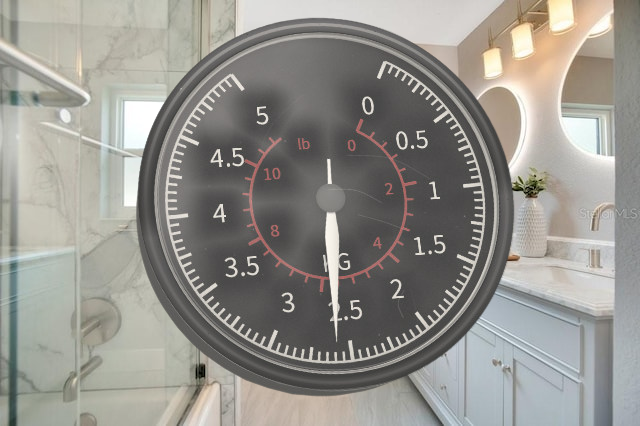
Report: 2.6 kg
